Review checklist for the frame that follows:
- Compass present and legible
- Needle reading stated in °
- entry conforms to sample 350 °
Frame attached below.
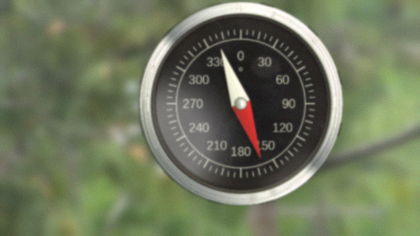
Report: 160 °
